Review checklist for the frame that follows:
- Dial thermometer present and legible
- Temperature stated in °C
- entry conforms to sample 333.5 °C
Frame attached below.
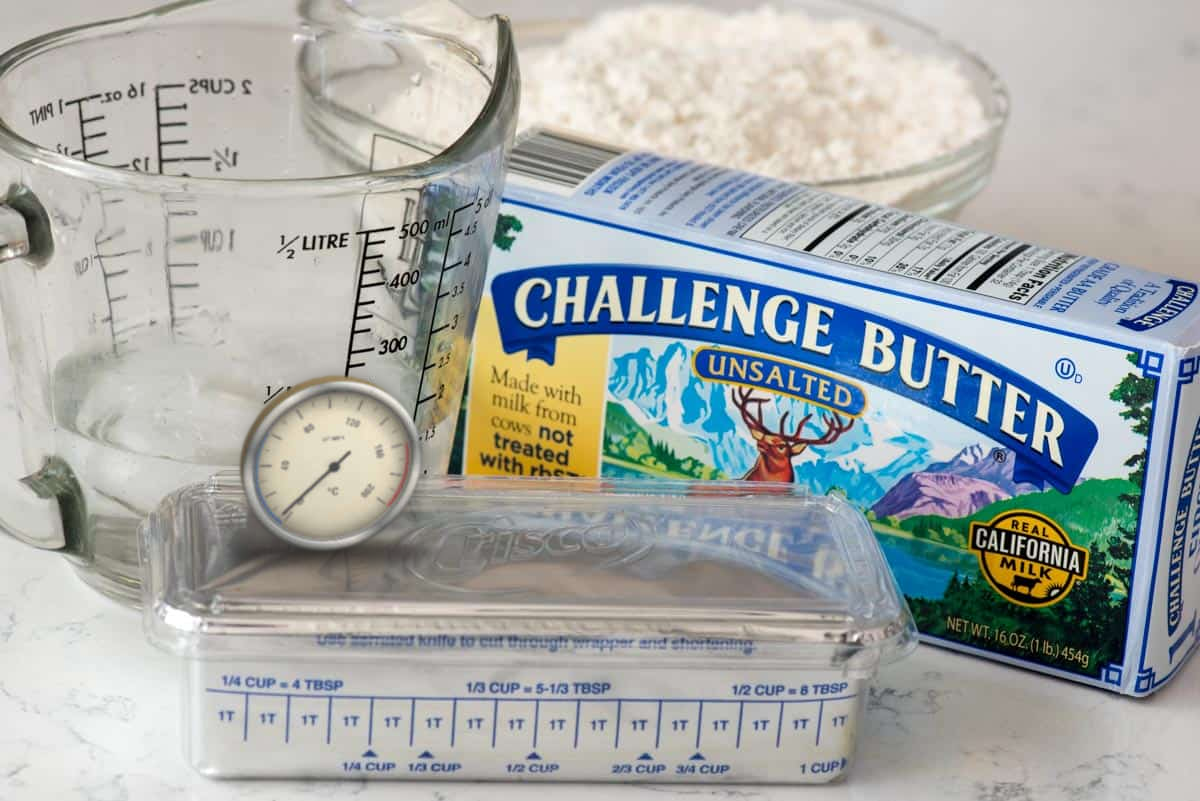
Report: 5 °C
